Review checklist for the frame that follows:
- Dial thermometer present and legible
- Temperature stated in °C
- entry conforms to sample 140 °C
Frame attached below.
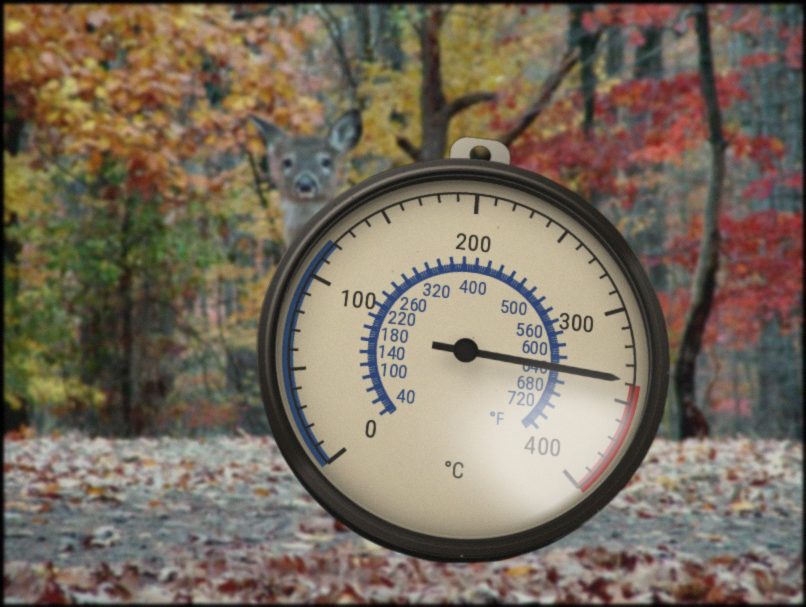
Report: 340 °C
